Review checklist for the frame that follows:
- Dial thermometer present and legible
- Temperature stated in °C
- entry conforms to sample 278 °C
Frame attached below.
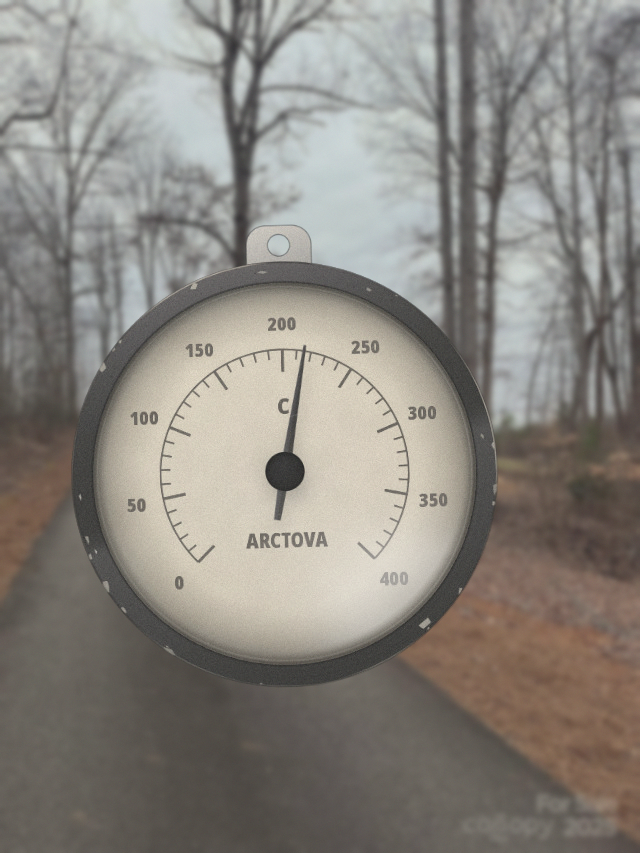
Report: 215 °C
